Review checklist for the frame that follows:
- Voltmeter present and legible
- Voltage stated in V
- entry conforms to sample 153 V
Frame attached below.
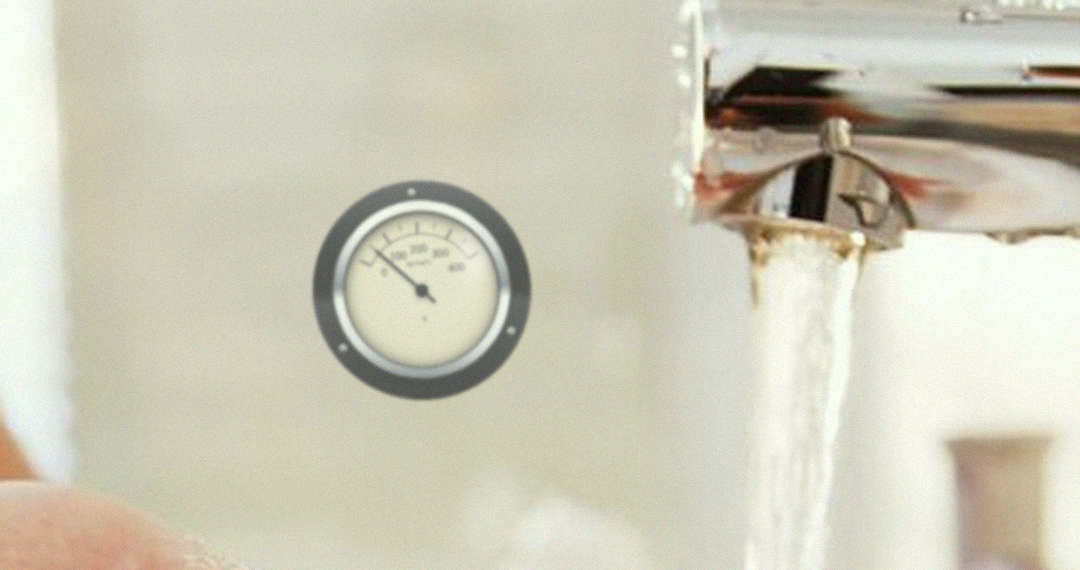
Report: 50 V
